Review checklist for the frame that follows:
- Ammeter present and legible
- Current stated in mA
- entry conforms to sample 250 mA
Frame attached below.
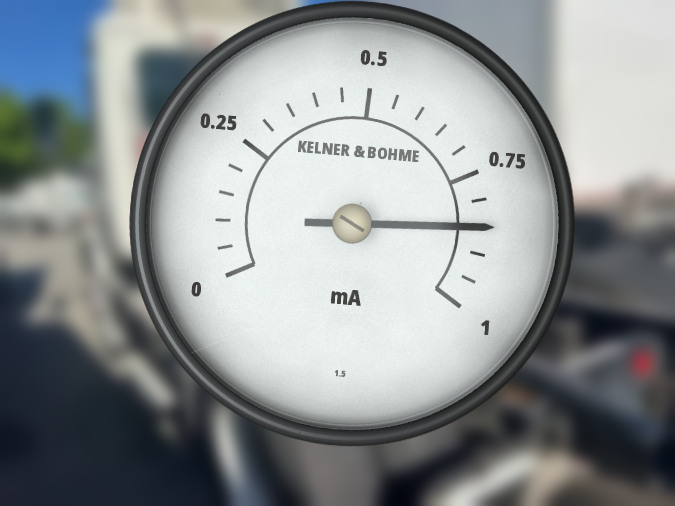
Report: 0.85 mA
